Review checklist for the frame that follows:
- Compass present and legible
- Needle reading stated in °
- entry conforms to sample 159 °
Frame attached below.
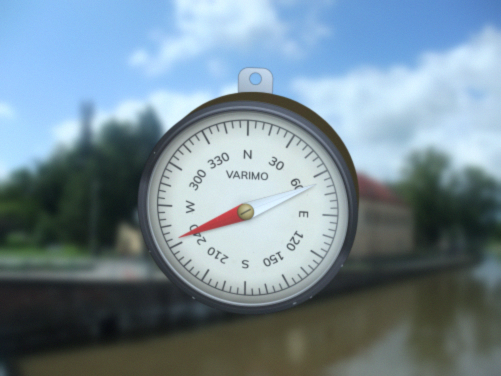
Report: 245 °
